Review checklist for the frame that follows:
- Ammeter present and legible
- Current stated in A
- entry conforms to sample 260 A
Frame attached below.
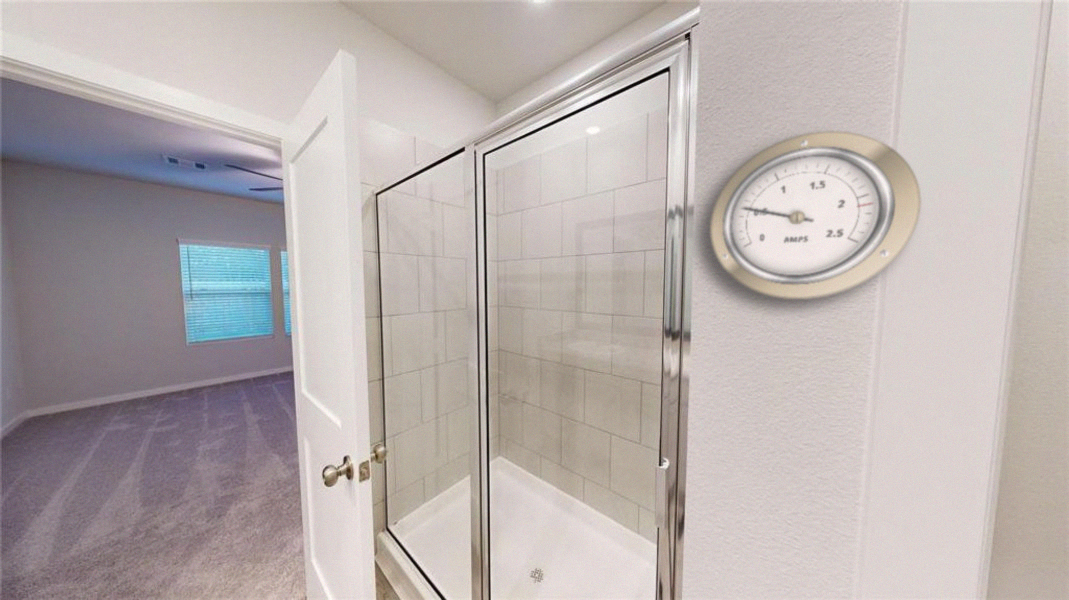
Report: 0.5 A
